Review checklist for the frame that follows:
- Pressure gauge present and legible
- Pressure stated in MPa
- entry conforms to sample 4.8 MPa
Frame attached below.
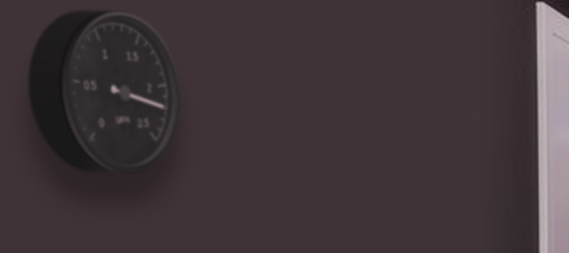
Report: 2.2 MPa
